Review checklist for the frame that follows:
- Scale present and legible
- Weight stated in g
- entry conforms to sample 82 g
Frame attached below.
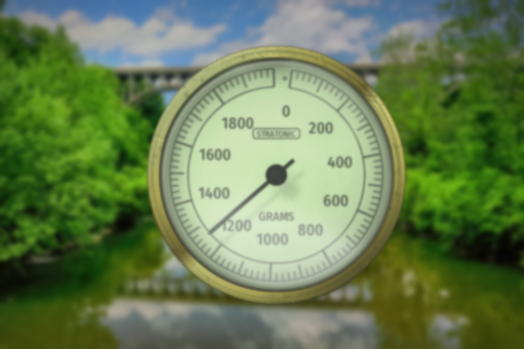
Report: 1260 g
